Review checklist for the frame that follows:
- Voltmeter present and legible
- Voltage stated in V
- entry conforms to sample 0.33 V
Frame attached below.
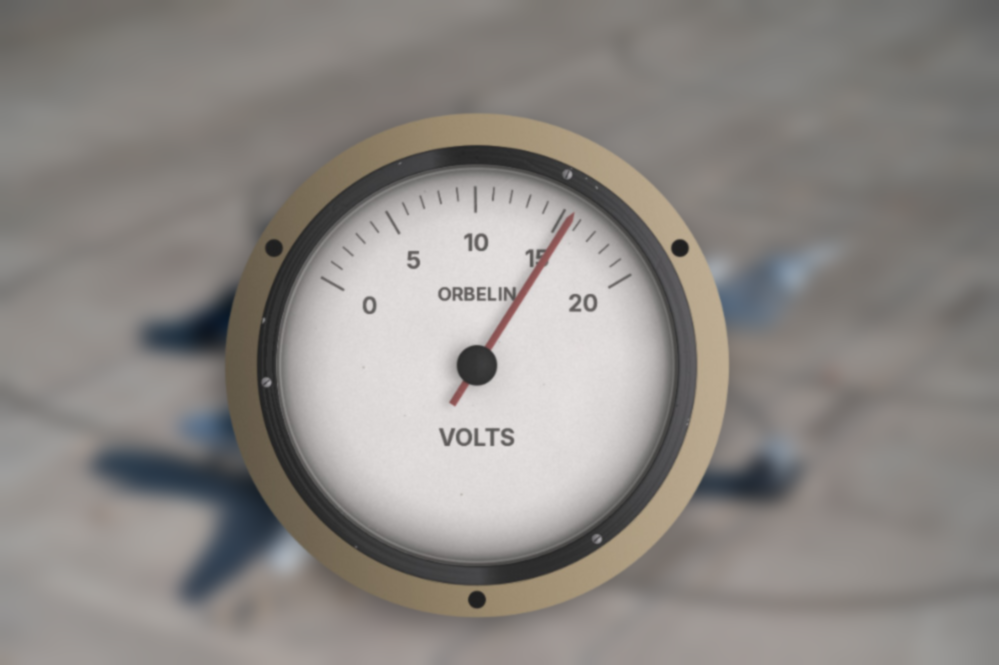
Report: 15.5 V
